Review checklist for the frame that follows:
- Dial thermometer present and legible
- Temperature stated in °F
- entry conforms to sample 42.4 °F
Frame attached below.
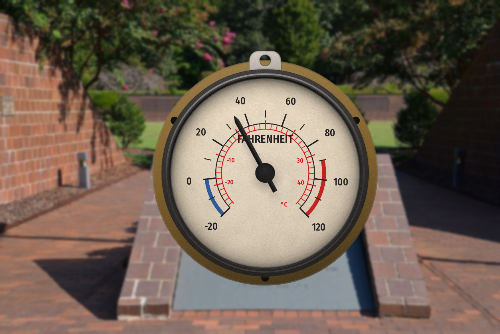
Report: 35 °F
